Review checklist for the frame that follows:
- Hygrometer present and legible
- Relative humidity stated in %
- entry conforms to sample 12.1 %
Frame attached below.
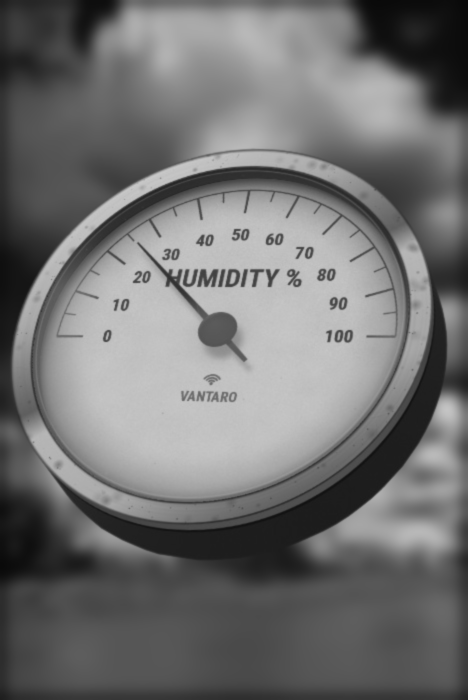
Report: 25 %
